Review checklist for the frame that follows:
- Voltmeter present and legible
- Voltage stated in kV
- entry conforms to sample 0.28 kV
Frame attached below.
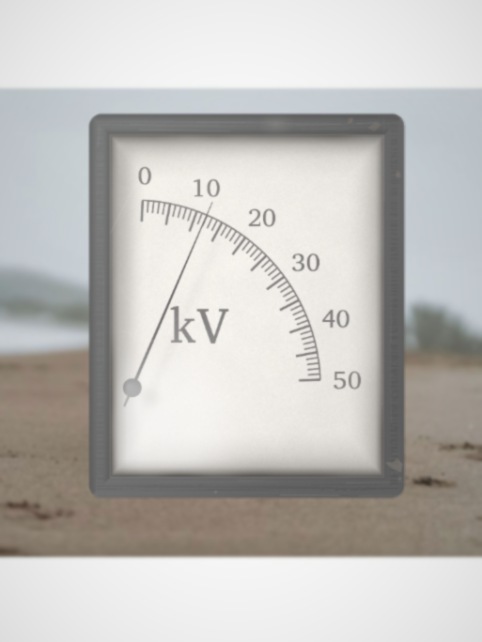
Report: 12 kV
